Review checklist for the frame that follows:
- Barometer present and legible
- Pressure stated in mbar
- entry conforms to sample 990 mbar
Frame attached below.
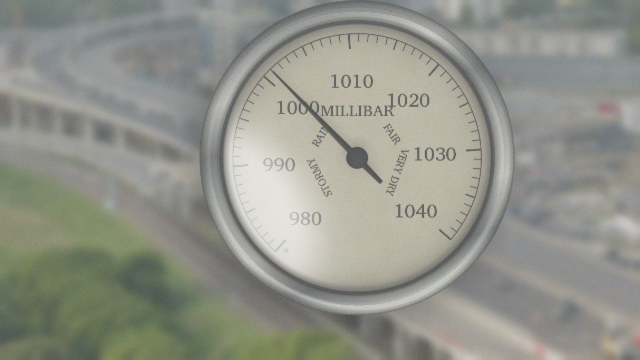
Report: 1001 mbar
